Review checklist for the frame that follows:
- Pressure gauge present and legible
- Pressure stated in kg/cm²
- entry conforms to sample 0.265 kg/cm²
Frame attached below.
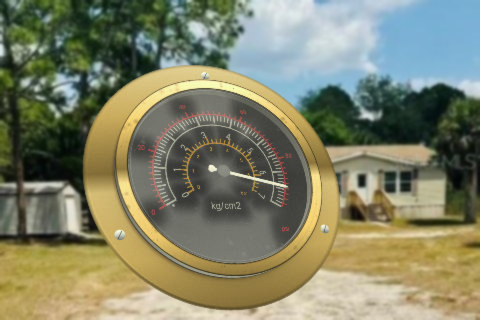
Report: 6.5 kg/cm²
